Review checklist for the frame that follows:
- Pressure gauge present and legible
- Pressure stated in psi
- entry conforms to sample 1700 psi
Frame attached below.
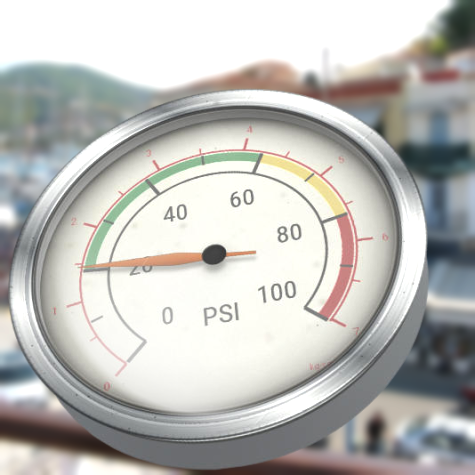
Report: 20 psi
